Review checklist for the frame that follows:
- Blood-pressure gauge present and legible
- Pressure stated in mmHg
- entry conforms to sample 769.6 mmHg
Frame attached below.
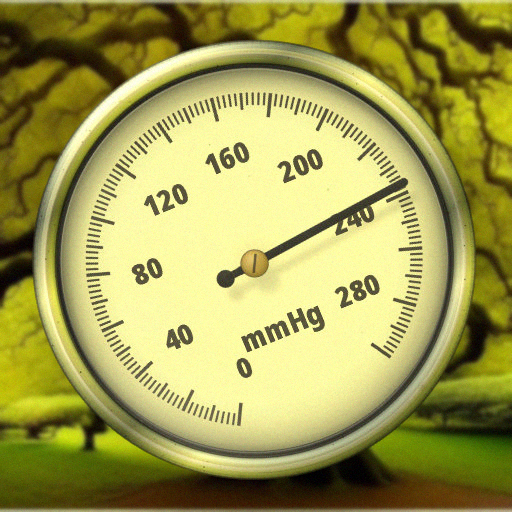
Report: 236 mmHg
